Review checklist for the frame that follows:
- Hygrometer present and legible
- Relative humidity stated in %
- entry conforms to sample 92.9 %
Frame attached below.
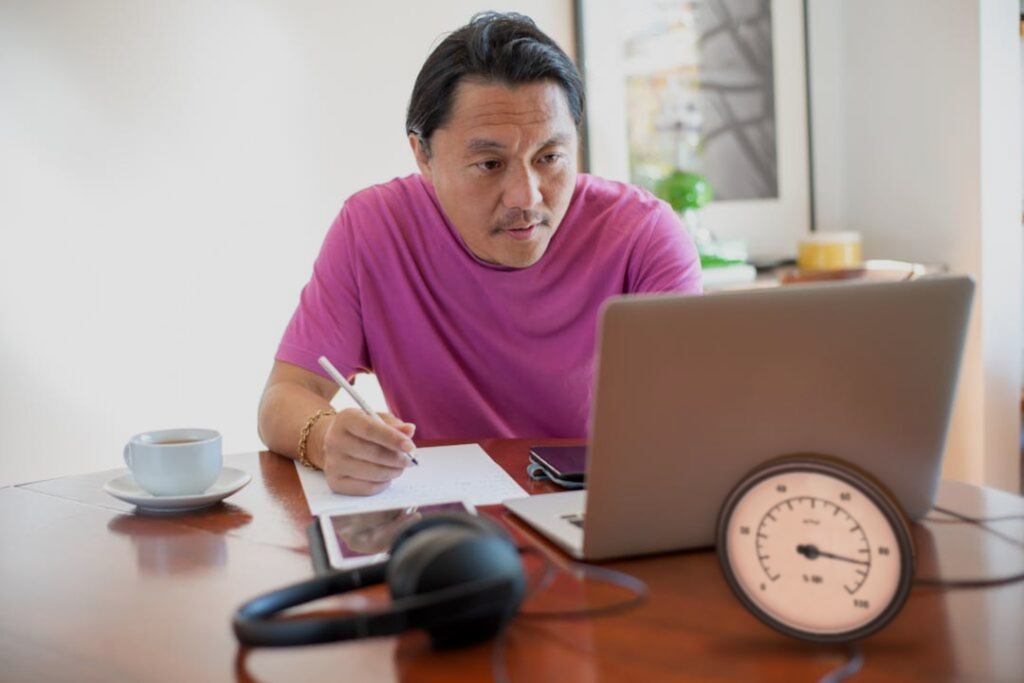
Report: 85 %
